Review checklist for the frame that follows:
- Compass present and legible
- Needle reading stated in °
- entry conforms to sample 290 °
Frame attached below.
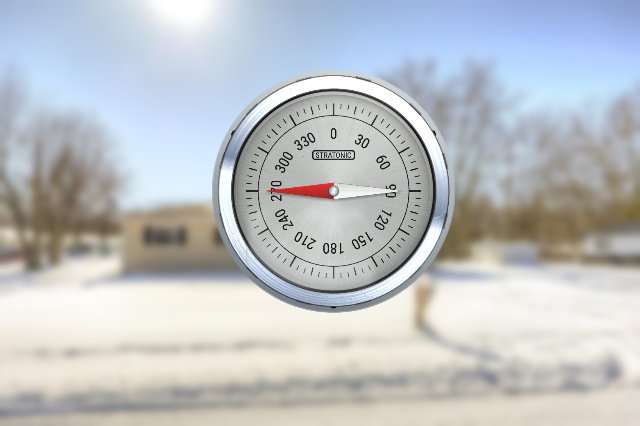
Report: 270 °
